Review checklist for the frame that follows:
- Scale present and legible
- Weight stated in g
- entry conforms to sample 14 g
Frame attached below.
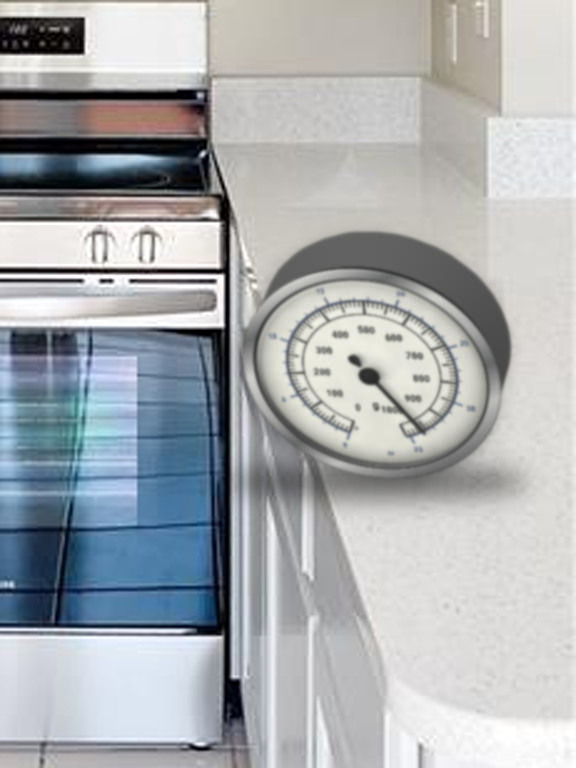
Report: 950 g
